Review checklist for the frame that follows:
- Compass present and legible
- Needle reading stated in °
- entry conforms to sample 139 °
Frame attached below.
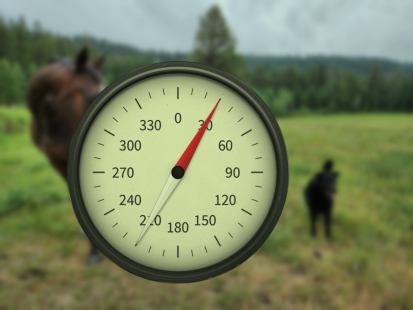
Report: 30 °
